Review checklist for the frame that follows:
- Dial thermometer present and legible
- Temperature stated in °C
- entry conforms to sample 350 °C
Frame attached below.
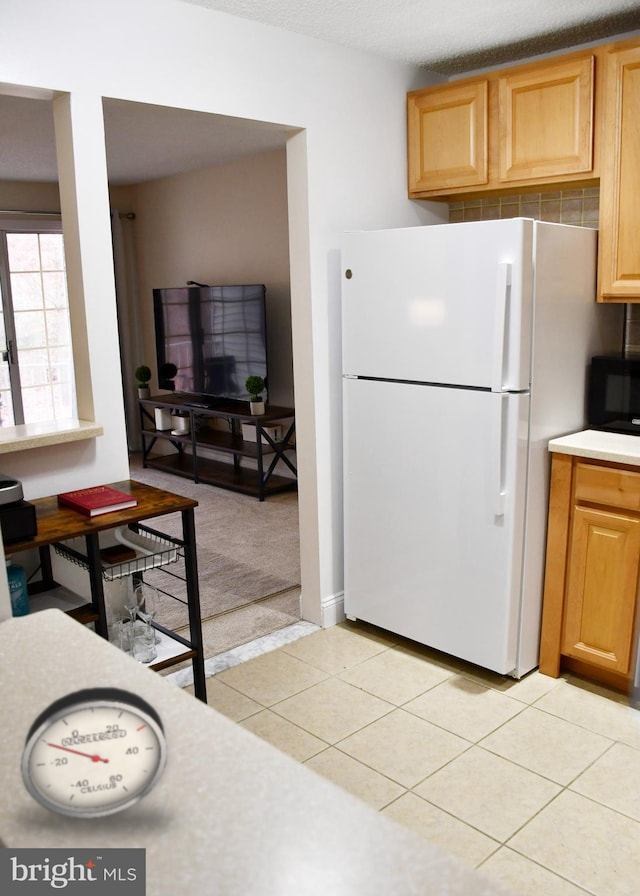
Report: -10 °C
